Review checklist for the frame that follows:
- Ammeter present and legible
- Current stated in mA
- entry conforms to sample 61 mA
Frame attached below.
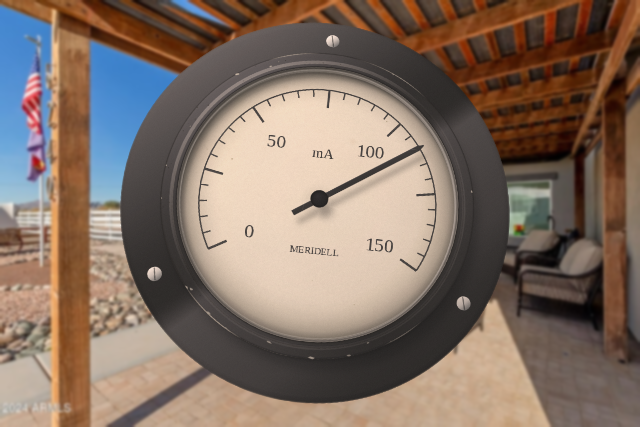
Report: 110 mA
